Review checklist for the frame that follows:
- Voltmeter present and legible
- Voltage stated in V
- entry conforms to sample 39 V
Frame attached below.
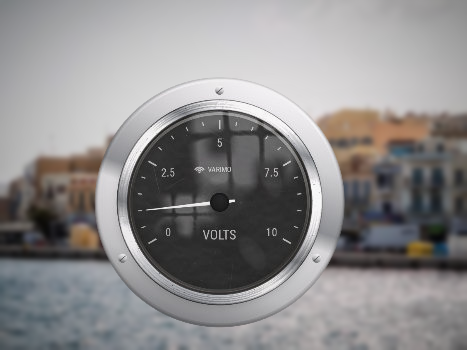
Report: 1 V
